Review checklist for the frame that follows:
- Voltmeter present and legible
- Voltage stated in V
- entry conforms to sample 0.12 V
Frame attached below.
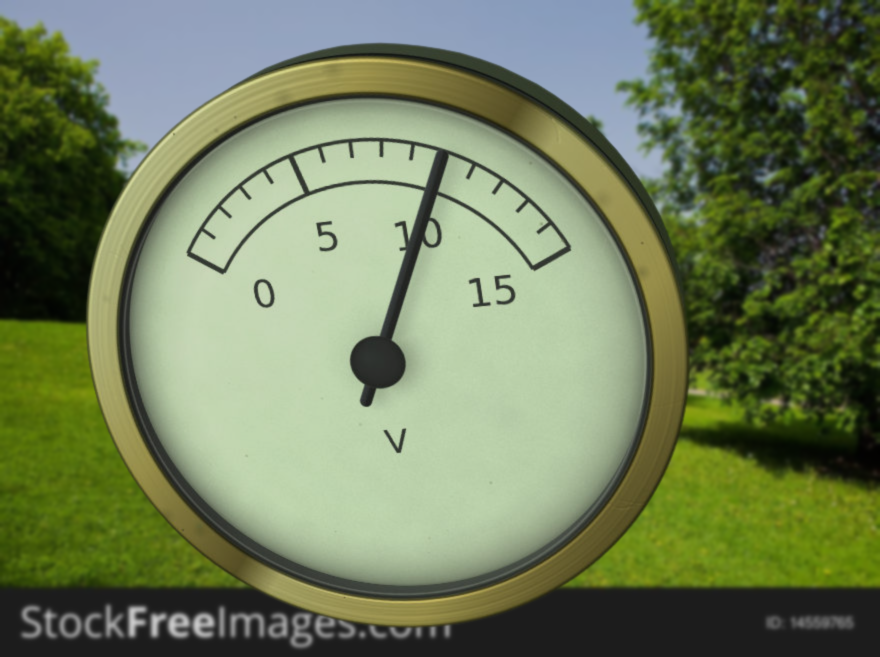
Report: 10 V
